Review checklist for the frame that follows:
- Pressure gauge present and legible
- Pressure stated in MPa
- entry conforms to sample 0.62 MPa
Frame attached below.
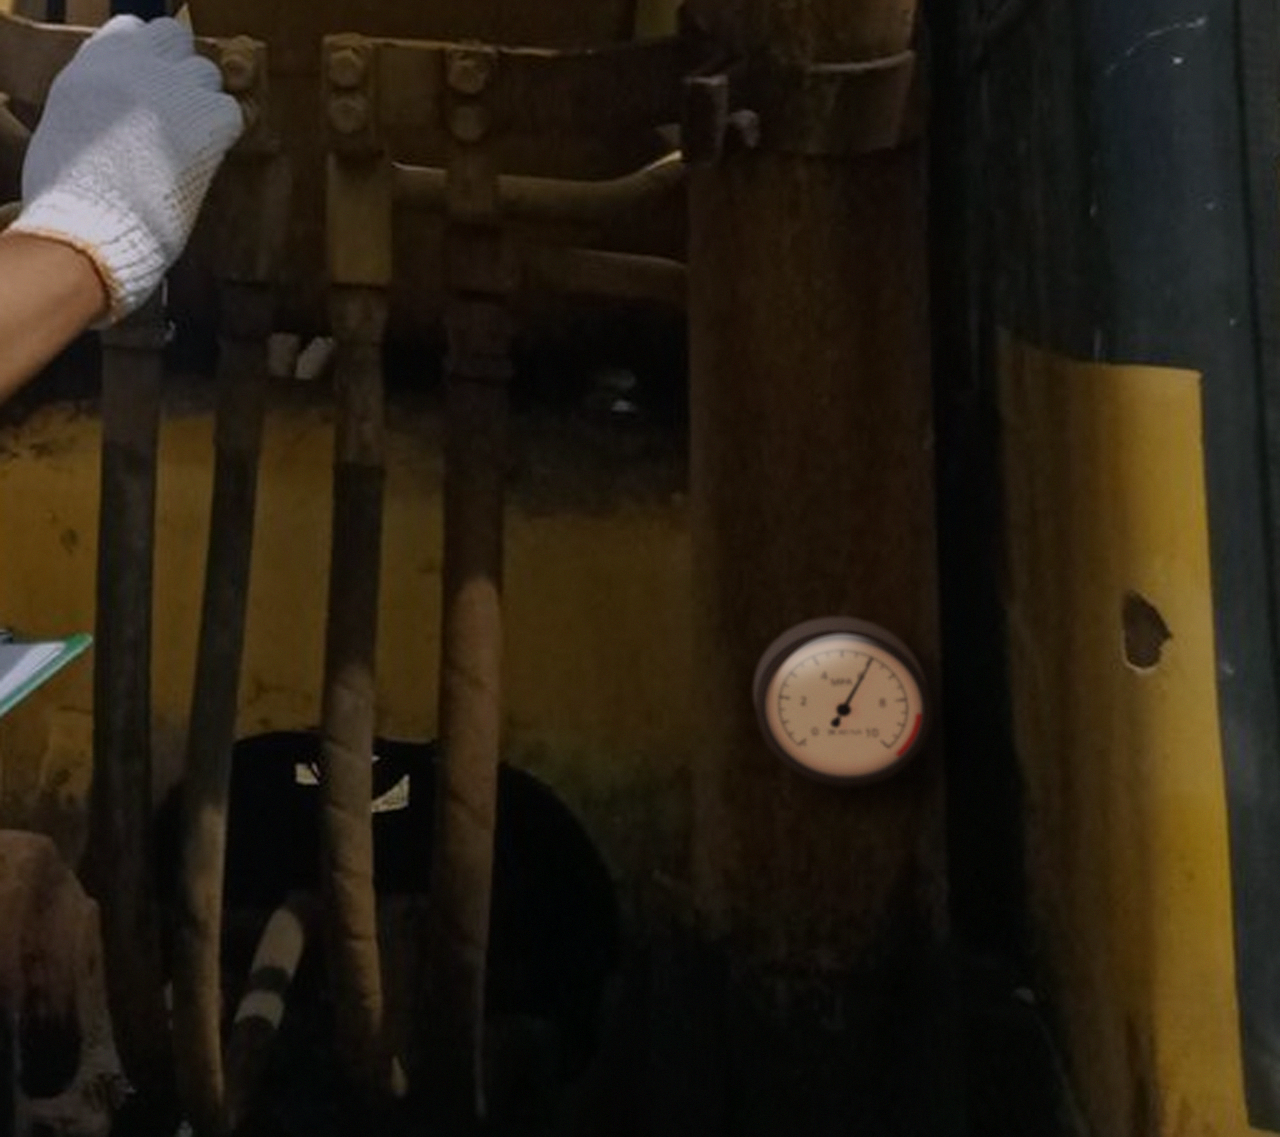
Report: 6 MPa
